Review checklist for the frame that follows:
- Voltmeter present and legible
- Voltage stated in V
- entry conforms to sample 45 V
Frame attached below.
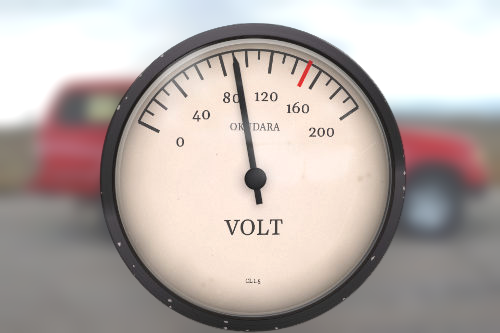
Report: 90 V
